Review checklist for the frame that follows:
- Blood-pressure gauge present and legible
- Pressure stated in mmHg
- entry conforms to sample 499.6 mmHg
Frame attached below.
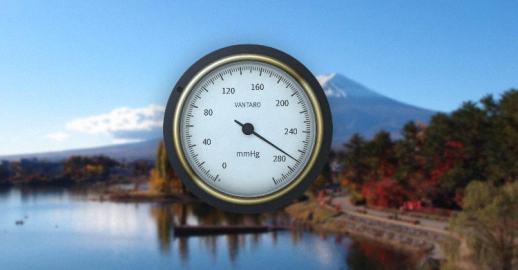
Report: 270 mmHg
